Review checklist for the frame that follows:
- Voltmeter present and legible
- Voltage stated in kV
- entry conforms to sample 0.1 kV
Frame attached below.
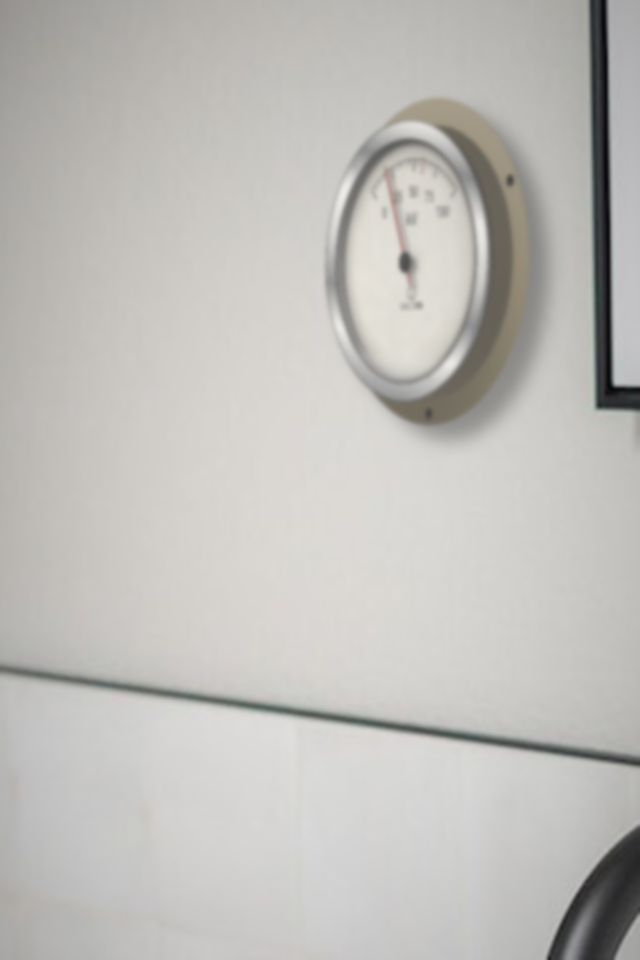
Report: 25 kV
